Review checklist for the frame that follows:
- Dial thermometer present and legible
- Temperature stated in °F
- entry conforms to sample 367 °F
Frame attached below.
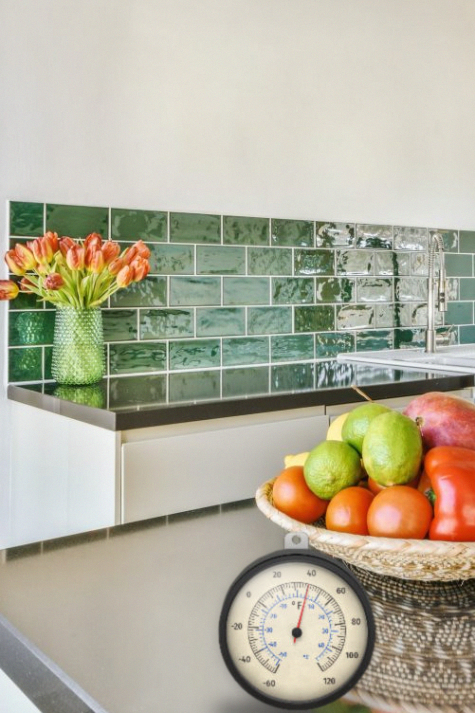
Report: 40 °F
